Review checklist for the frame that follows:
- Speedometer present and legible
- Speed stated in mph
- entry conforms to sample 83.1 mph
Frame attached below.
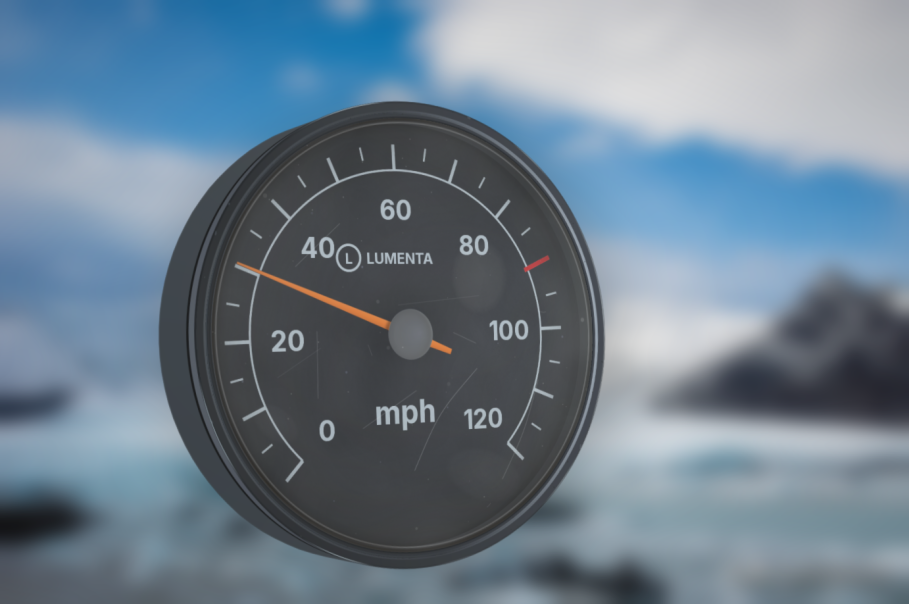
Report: 30 mph
